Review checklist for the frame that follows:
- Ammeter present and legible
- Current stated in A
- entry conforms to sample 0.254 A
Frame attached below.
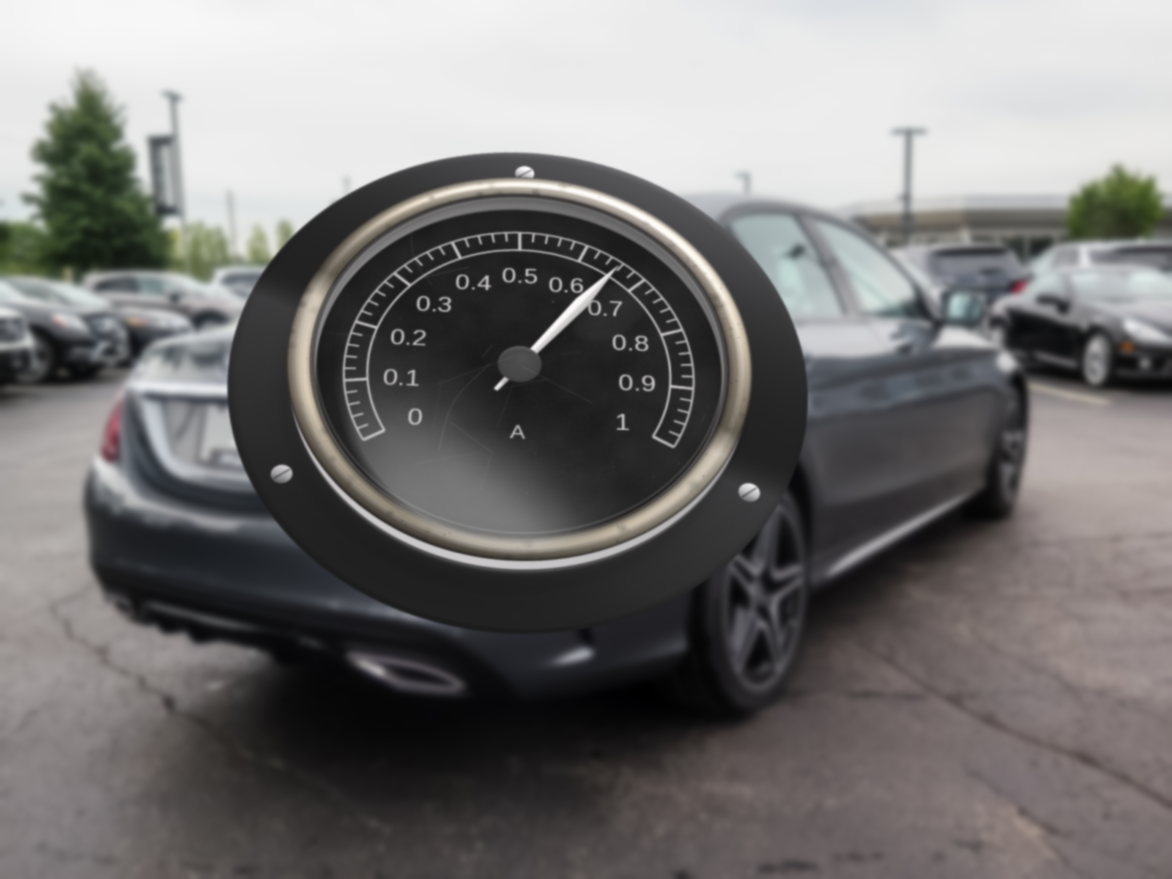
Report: 0.66 A
